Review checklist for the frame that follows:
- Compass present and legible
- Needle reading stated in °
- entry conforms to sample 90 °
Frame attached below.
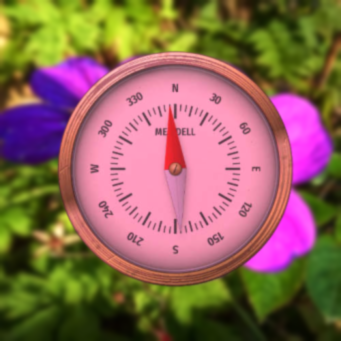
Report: 355 °
